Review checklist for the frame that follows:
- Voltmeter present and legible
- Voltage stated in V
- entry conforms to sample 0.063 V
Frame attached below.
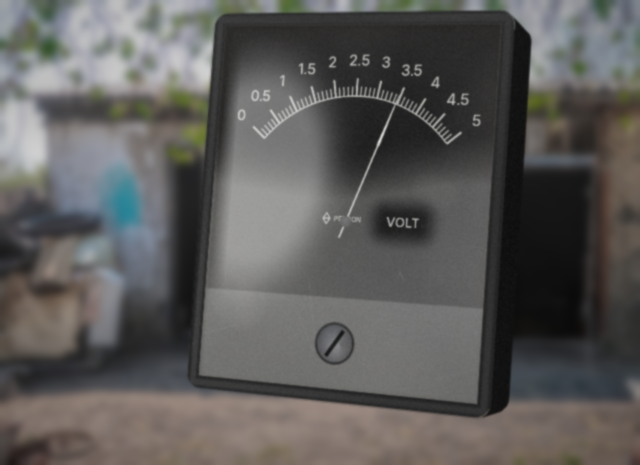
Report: 3.5 V
